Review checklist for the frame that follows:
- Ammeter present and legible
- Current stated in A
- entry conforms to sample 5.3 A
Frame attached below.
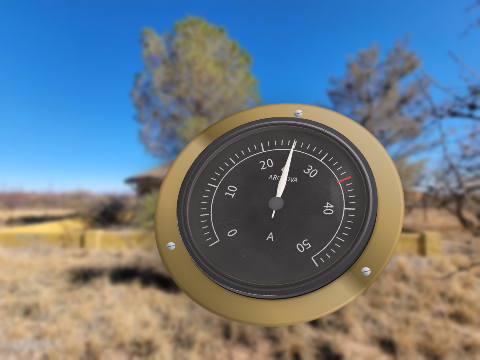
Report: 25 A
